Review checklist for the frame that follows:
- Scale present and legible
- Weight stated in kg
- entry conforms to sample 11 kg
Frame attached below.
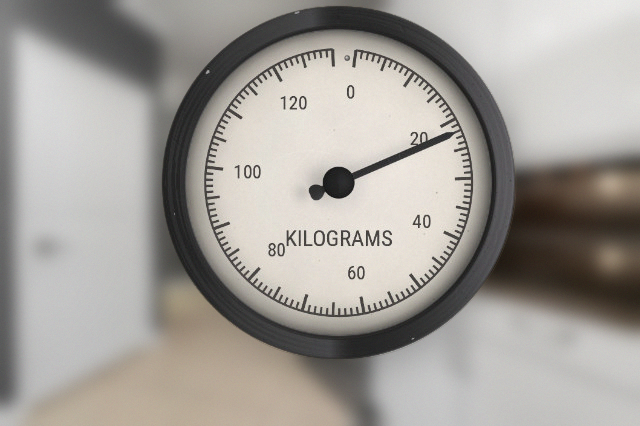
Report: 22 kg
